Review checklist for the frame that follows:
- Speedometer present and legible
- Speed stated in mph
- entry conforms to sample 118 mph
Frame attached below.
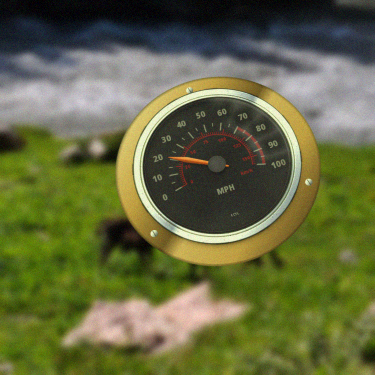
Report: 20 mph
